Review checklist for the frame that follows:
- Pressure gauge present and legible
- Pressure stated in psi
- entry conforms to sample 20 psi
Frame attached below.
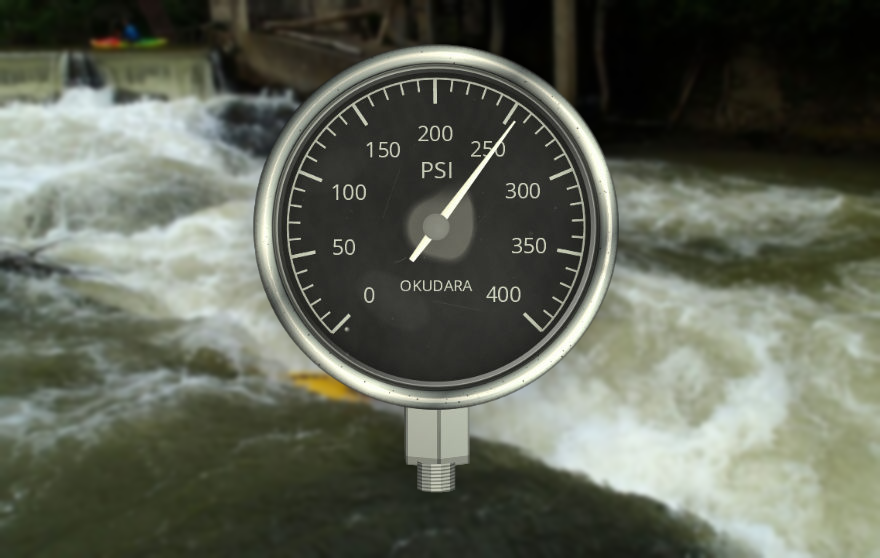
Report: 255 psi
